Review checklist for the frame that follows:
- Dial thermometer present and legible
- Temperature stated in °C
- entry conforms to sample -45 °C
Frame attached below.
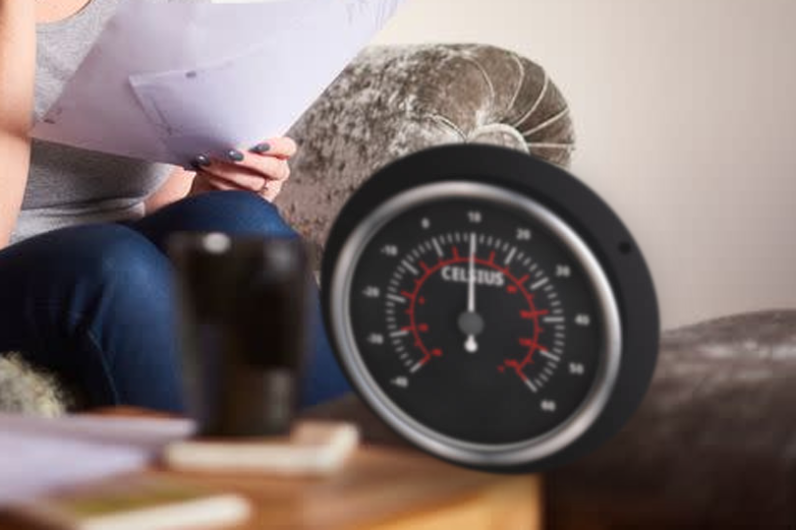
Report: 10 °C
